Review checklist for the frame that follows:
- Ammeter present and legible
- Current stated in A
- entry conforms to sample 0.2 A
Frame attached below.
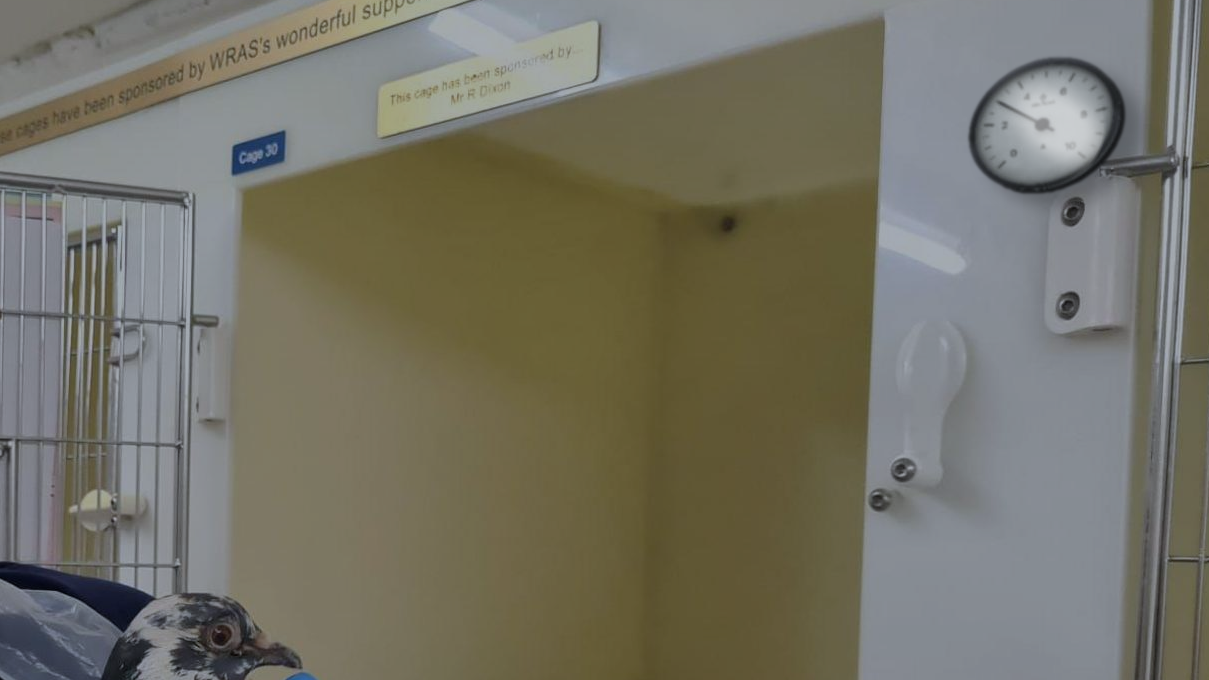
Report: 3 A
